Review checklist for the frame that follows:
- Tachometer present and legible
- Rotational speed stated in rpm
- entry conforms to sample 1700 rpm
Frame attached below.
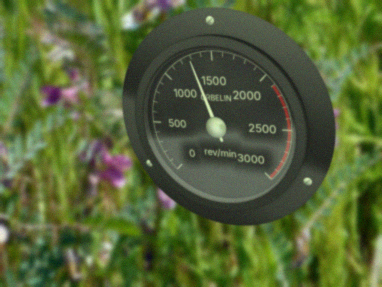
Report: 1300 rpm
